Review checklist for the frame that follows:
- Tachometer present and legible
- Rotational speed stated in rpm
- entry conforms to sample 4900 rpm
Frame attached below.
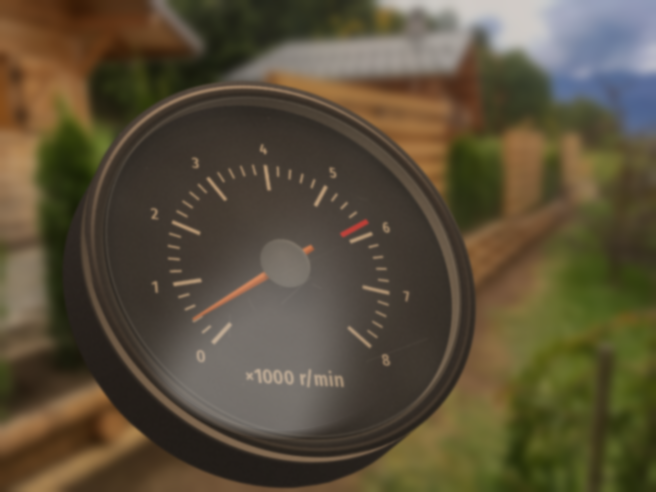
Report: 400 rpm
